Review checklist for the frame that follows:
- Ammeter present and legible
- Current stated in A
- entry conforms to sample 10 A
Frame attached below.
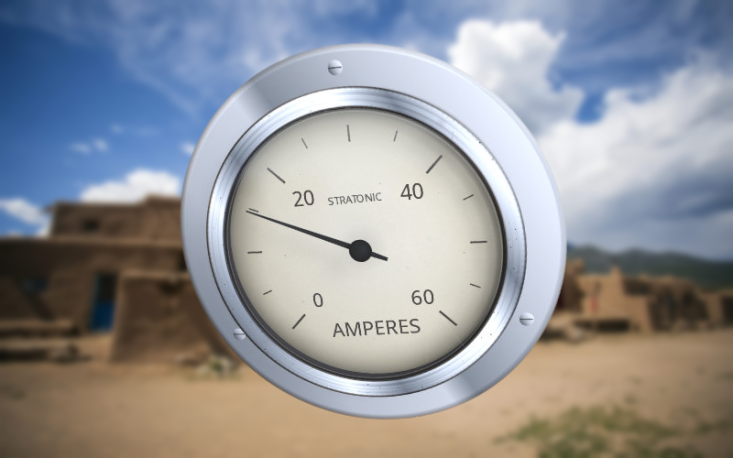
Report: 15 A
